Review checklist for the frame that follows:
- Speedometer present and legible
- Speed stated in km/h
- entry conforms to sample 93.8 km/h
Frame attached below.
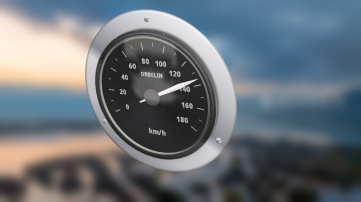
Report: 135 km/h
